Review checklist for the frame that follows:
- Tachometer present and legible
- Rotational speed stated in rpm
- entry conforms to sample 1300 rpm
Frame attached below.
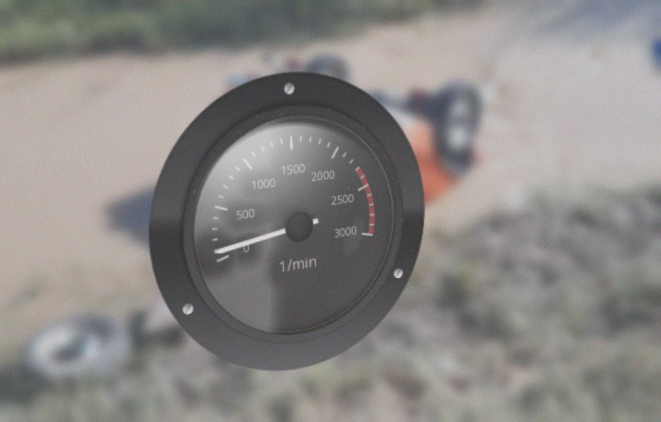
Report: 100 rpm
